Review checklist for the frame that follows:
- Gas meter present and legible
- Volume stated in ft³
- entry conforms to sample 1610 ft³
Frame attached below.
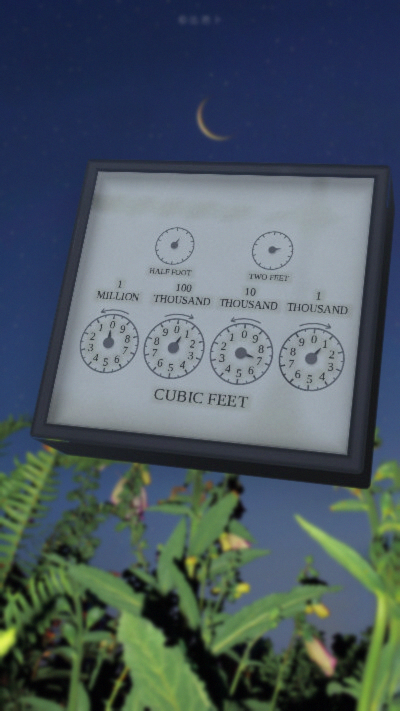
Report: 7100 ft³
